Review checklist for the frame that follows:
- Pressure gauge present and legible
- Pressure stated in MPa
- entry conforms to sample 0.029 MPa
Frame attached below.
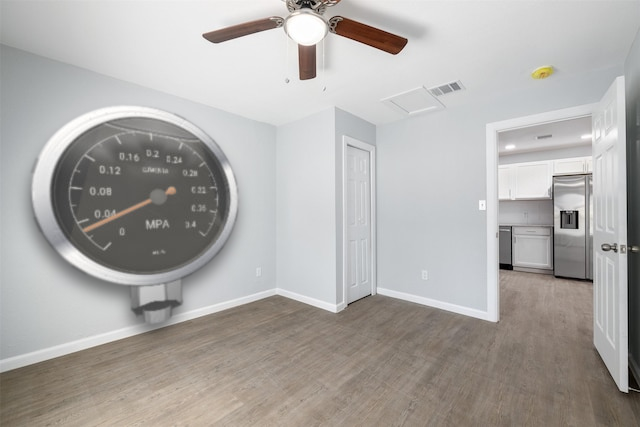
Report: 0.03 MPa
